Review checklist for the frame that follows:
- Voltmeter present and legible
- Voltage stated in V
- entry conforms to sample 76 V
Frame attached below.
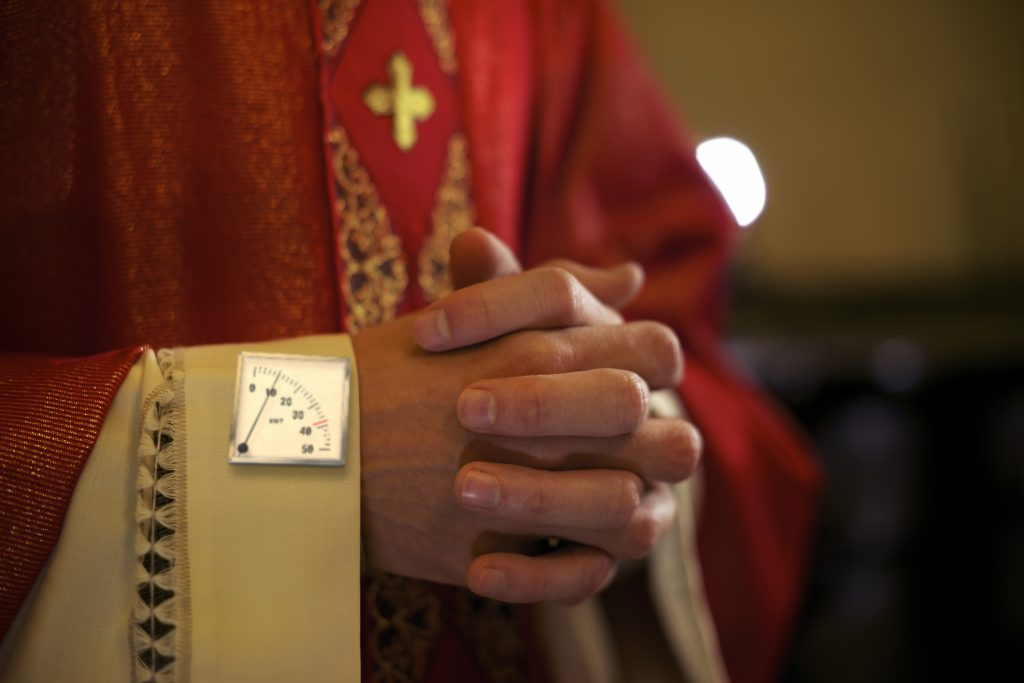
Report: 10 V
